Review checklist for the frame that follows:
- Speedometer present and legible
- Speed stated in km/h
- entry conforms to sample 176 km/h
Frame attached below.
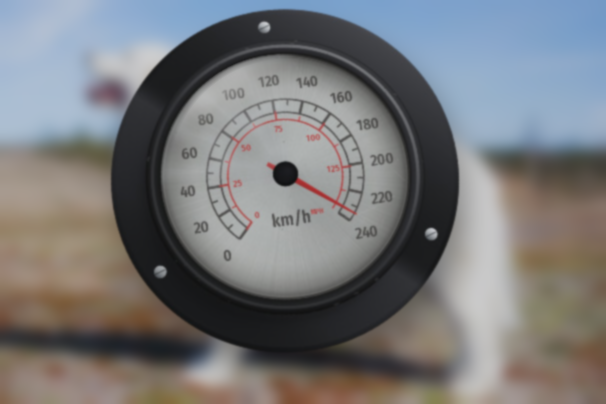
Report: 235 km/h
